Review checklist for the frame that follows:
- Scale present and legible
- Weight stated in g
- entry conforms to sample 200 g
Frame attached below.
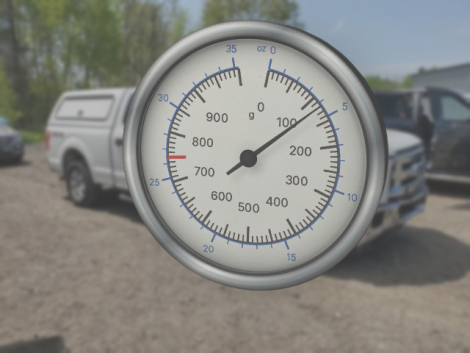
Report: 120 g
